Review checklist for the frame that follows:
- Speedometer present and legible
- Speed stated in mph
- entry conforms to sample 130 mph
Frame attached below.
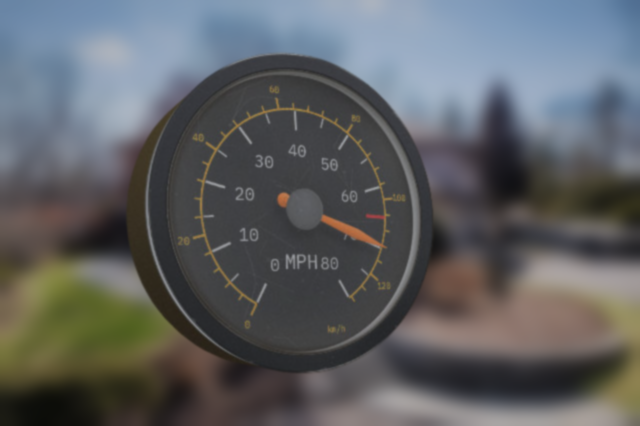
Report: 70 mph
